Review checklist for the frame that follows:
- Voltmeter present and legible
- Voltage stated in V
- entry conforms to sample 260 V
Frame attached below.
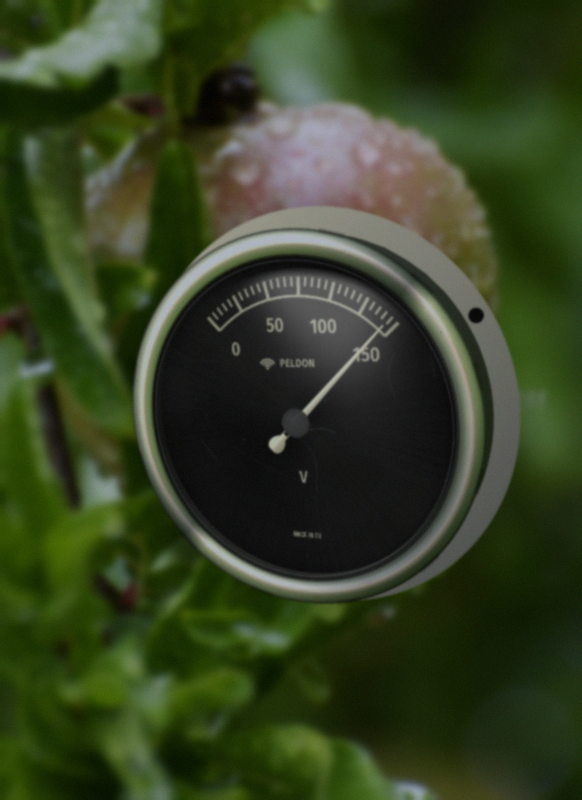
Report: 145 V
